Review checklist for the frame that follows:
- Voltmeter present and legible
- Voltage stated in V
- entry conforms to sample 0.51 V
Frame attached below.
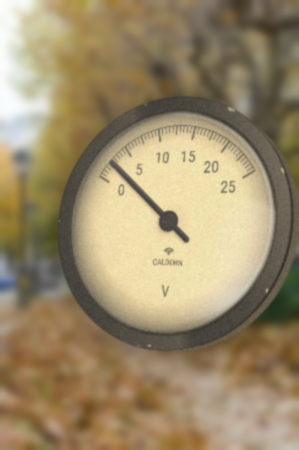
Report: 2.5 V
